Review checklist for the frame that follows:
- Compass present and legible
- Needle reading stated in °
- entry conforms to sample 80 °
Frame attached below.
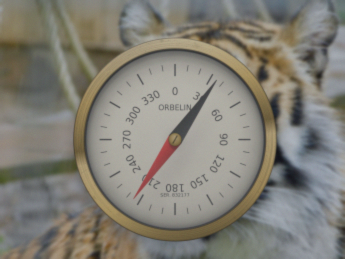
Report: 215 °
